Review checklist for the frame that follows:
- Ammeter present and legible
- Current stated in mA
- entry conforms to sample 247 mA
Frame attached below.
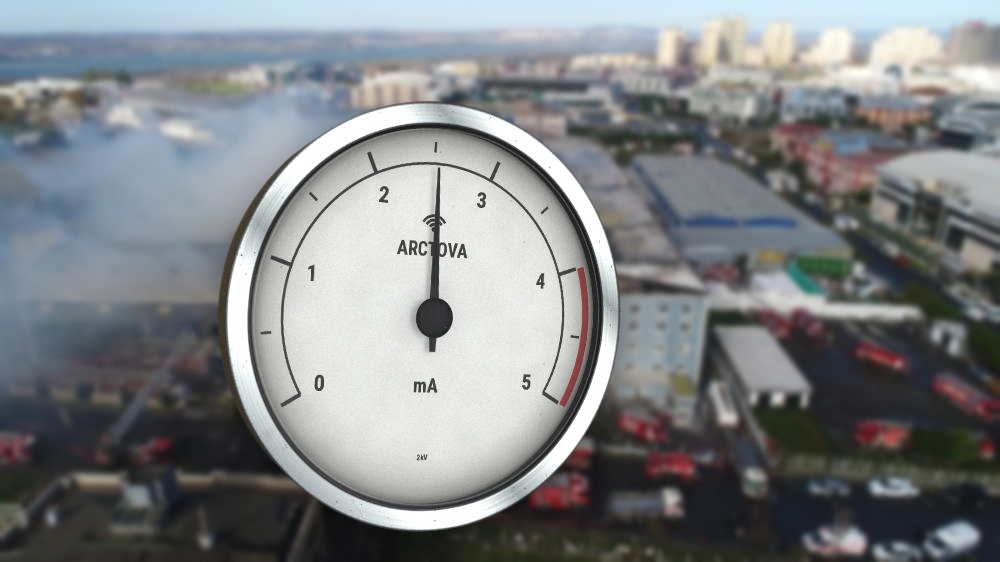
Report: 2.5 mA
